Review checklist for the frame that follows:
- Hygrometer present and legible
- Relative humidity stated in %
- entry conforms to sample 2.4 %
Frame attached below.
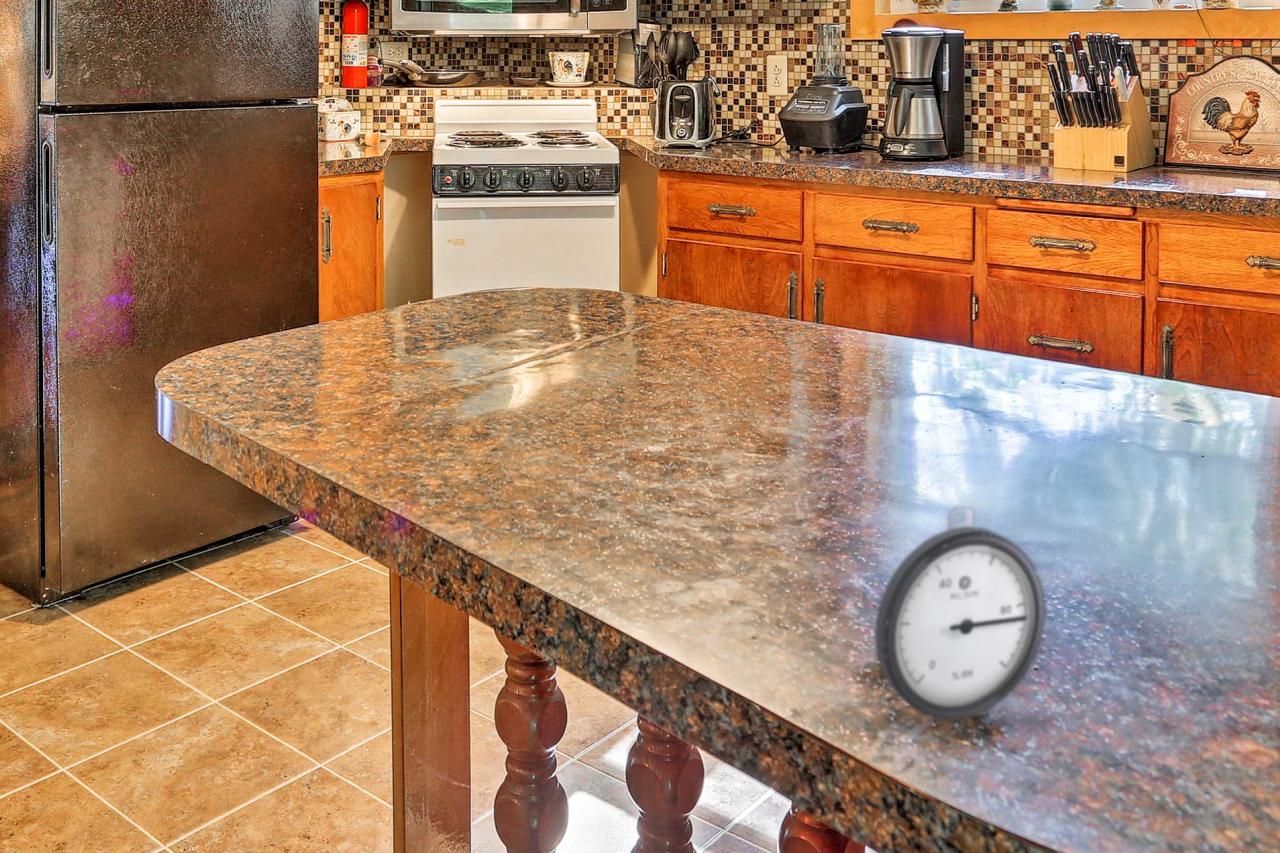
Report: 84 %
